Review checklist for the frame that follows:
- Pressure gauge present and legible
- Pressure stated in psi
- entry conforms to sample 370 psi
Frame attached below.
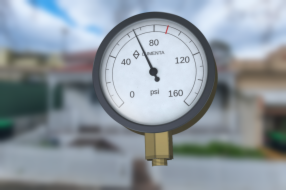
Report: 65 psi
